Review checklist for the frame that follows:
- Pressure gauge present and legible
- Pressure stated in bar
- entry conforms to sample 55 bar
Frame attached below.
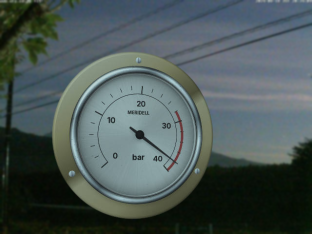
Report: 38 bar
